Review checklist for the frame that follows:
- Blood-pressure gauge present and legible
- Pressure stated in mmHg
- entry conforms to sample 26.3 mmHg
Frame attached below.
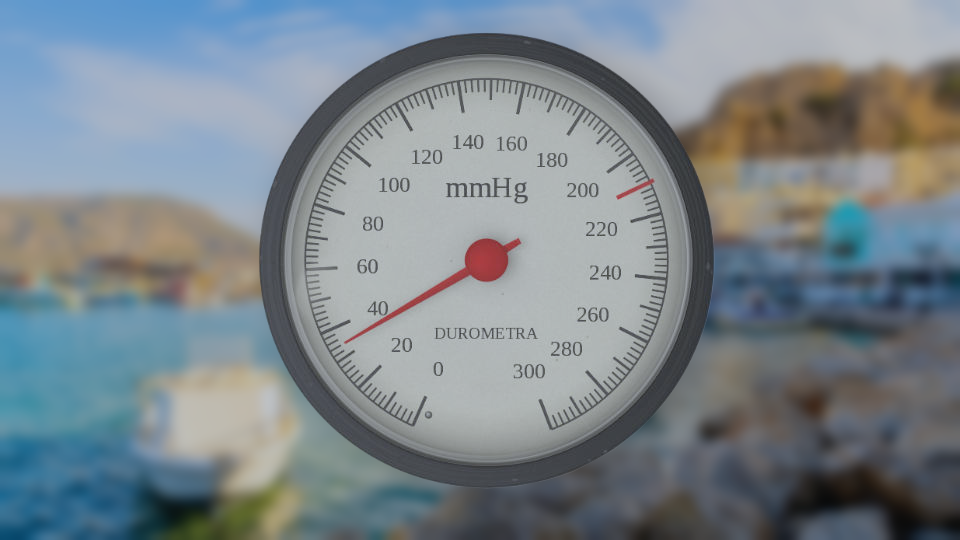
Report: 34 mmHg
